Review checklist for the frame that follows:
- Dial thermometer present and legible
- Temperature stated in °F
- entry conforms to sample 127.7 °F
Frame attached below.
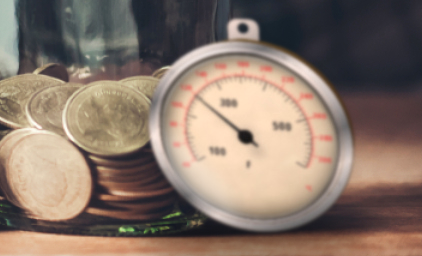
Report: 250 °F
